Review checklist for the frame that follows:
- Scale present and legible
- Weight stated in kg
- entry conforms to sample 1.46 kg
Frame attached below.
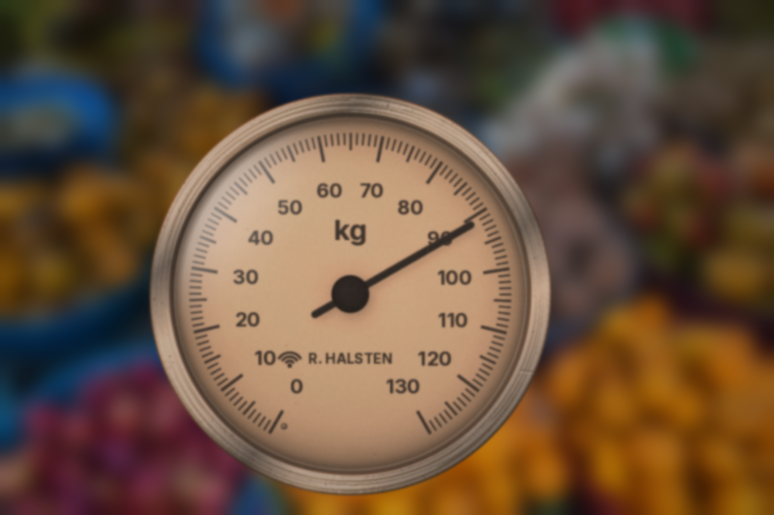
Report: 91 kg
